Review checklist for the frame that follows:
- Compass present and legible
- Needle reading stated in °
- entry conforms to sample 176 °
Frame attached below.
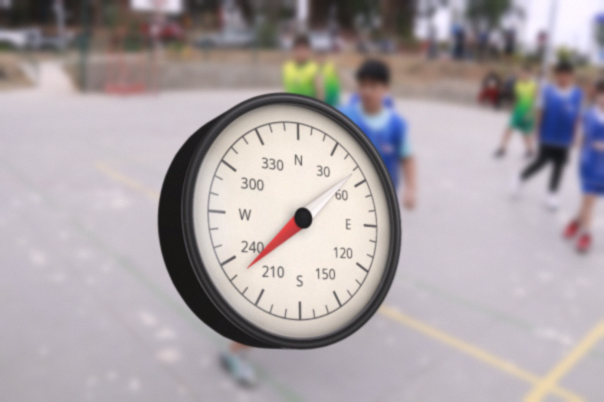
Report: 230 °
